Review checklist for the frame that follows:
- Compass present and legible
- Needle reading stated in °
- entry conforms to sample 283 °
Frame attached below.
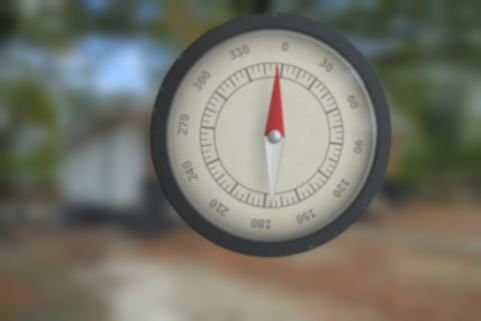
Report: 355 °
